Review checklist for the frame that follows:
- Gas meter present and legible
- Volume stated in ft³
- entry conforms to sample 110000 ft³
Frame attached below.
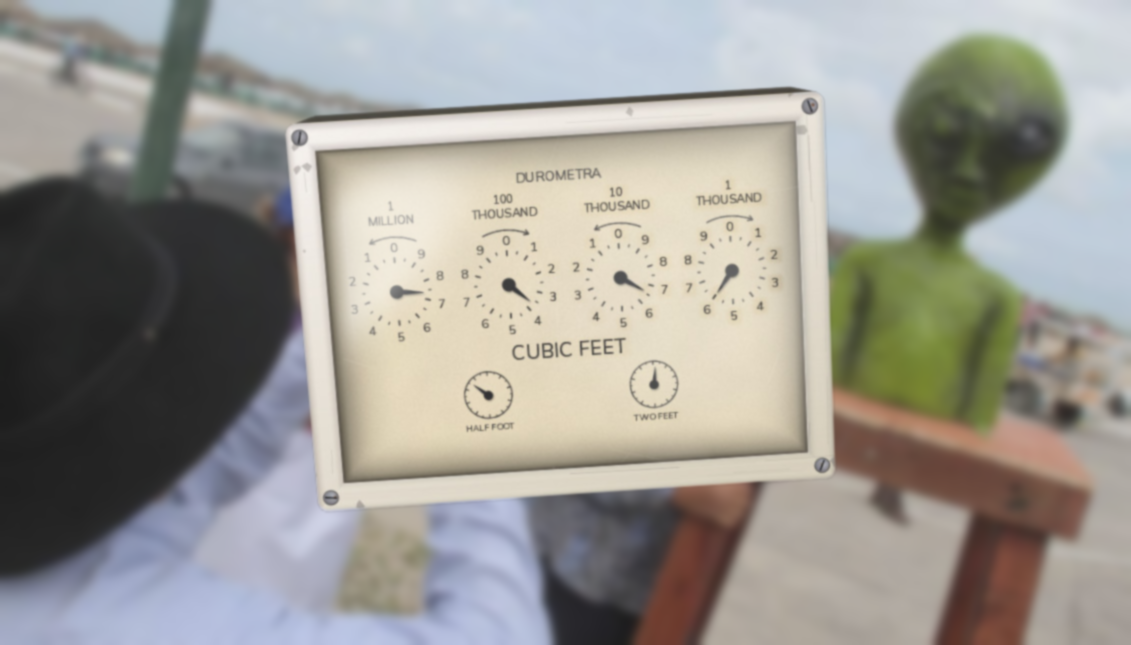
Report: 736600 ft³
